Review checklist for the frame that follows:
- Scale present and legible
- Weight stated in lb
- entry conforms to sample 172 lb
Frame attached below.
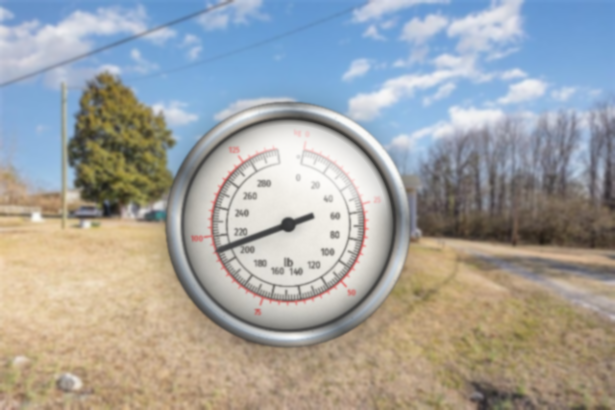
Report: 210 lb
